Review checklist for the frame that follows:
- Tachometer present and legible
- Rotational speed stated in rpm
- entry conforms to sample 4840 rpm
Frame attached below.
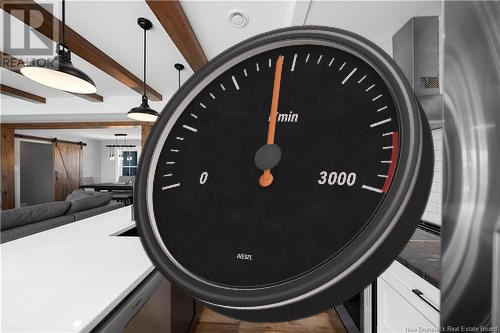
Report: 1400 rpm
